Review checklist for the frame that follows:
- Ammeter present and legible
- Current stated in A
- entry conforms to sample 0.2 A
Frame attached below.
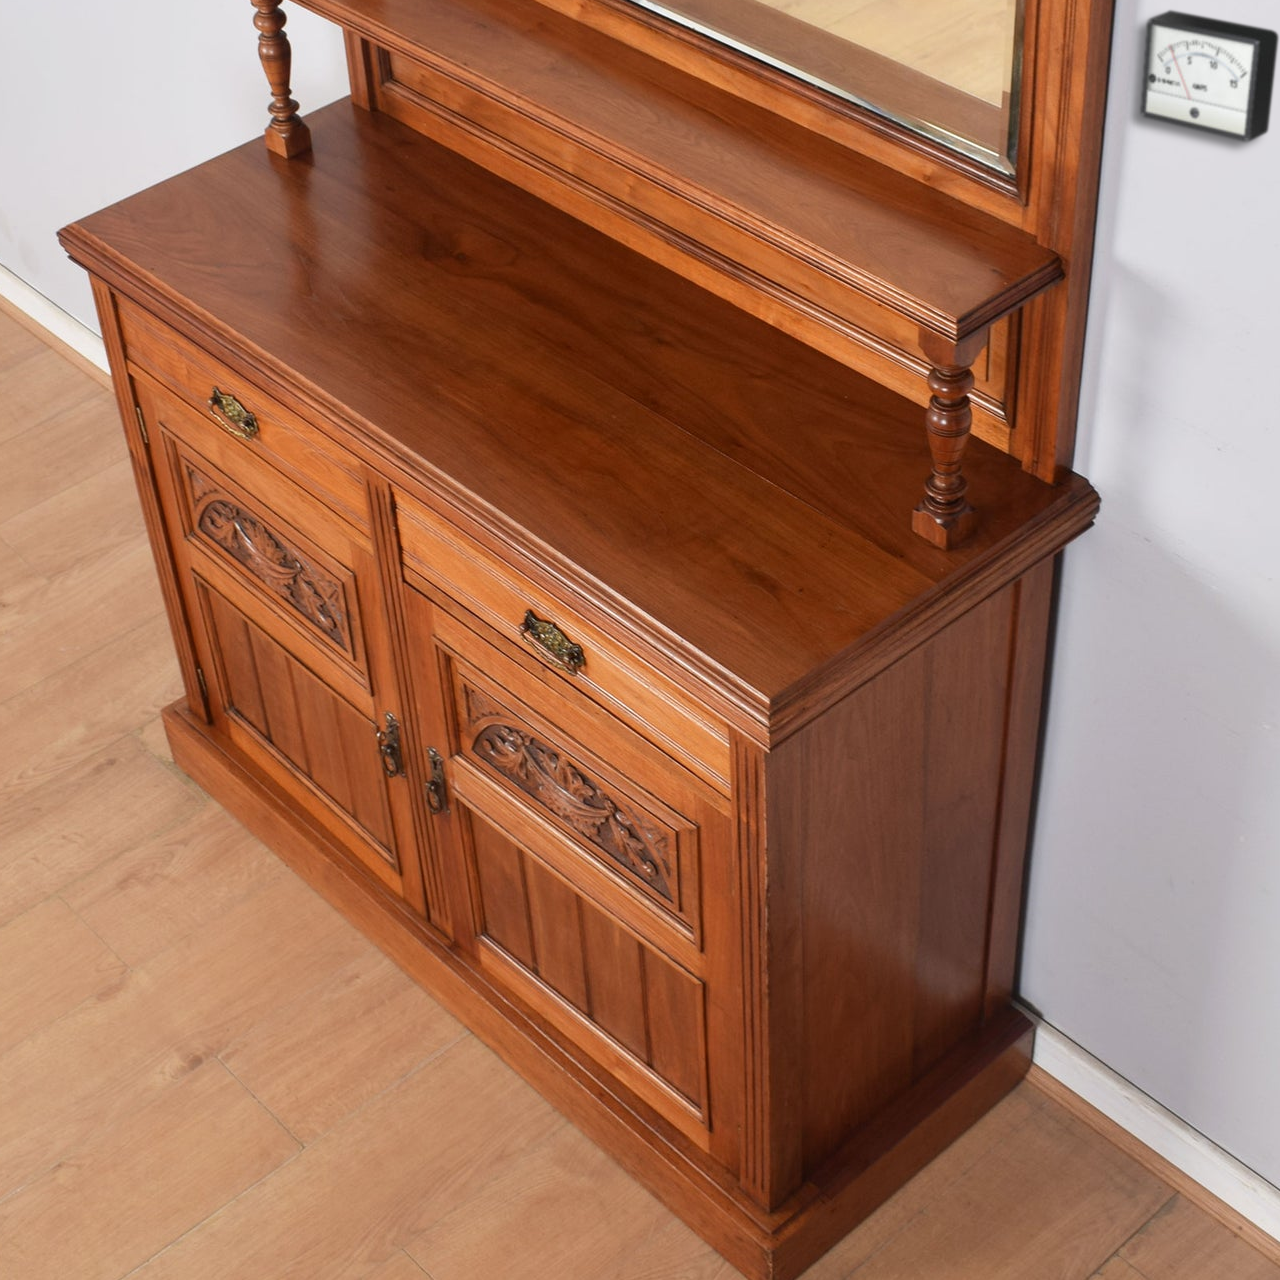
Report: 2.5 A
